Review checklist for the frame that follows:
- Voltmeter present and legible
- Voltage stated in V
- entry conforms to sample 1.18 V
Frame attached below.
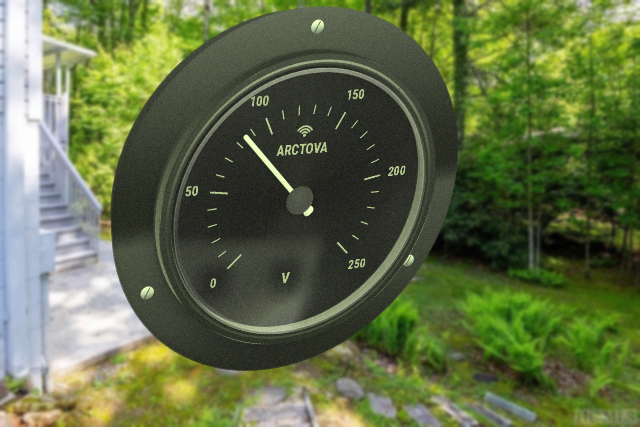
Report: 85 V
